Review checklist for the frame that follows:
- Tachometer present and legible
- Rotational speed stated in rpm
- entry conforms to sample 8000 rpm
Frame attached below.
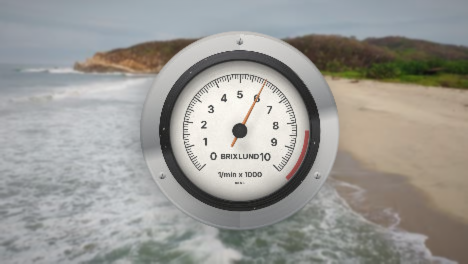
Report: 6000 rpm
